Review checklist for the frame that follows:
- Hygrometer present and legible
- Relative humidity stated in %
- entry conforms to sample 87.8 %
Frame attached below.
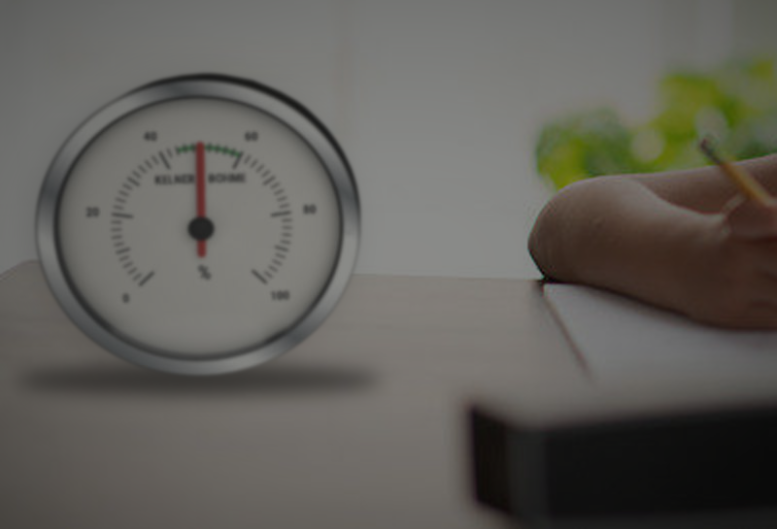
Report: 50 %
